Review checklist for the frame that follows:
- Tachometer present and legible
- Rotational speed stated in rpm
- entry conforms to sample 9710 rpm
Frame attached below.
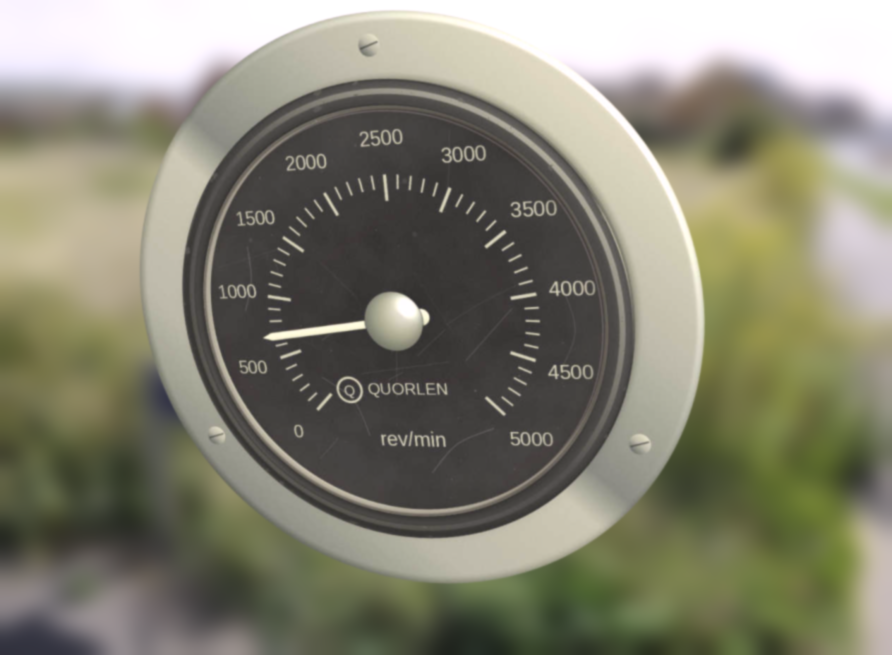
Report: 700 rpm
